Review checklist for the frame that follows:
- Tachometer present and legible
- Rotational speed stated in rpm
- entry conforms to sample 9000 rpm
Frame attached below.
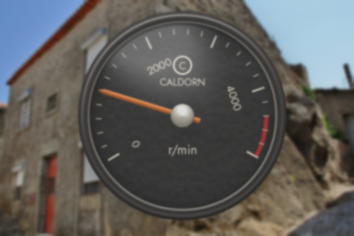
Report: 1000 rpm
